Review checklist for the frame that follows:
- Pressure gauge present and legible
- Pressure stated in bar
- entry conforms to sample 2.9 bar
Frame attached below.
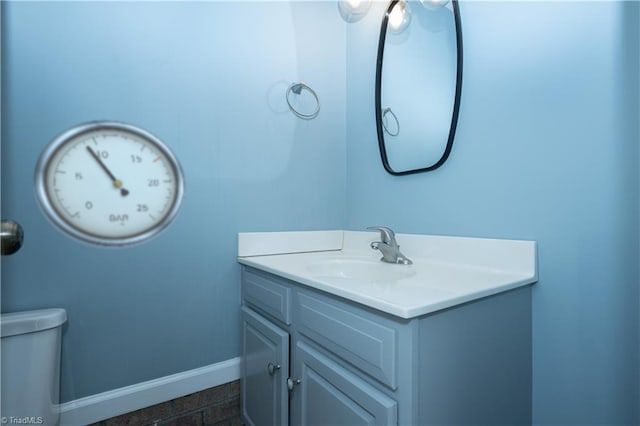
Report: 9 bar
